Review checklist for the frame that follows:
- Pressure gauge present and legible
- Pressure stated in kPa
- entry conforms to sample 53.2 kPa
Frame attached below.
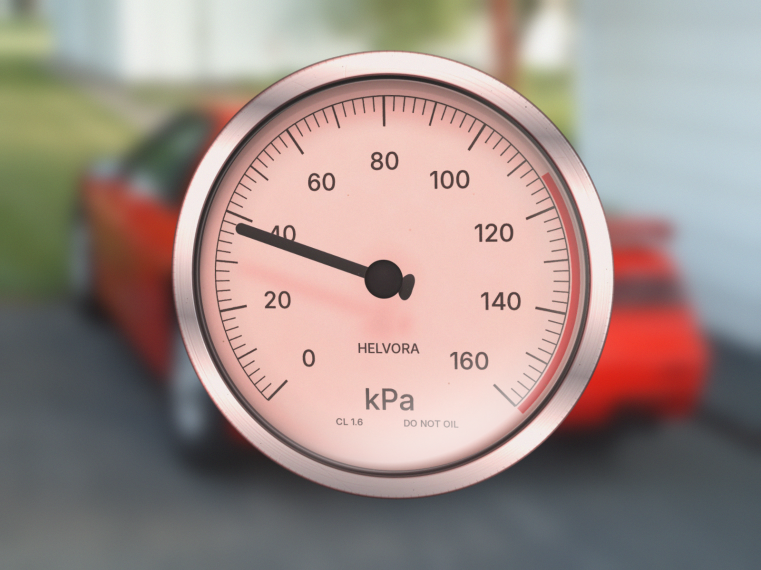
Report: 38 kPa
